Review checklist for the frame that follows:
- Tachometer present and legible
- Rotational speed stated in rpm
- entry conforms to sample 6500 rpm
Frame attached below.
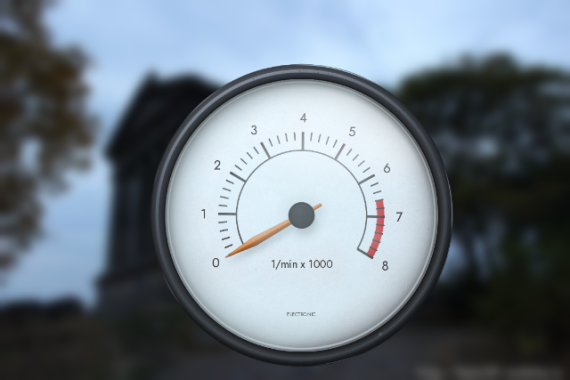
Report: 0 rpm
